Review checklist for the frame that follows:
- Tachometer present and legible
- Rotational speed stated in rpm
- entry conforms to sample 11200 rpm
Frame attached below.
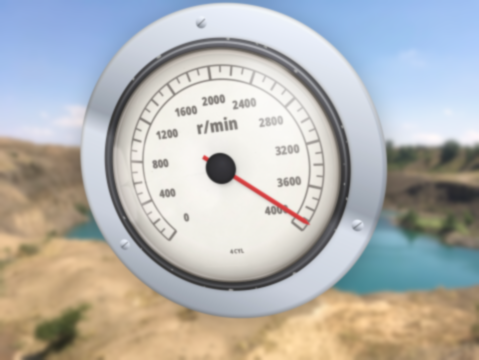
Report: 3900 rpm
